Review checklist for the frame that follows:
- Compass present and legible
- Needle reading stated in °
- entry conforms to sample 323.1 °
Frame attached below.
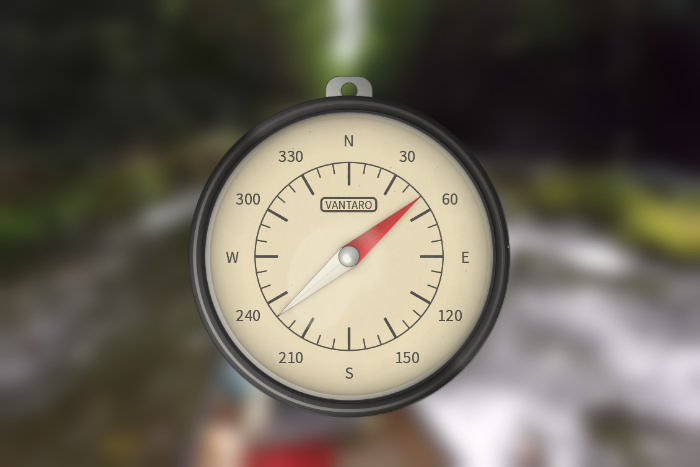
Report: 50 °
